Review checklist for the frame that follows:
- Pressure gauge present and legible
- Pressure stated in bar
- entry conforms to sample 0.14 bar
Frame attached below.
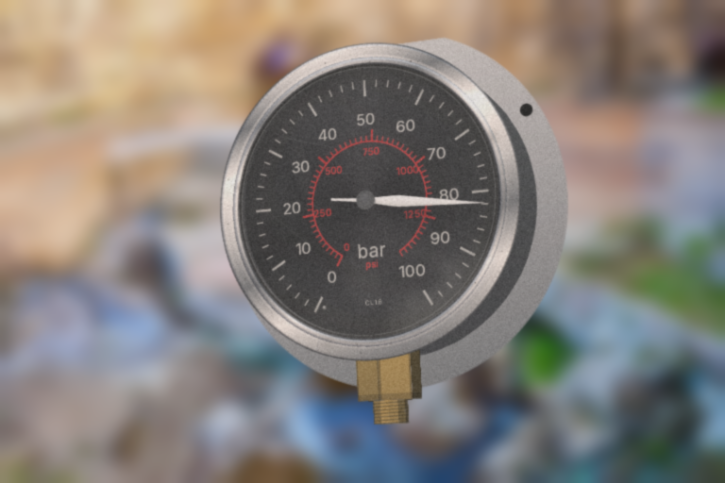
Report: 82 bar
